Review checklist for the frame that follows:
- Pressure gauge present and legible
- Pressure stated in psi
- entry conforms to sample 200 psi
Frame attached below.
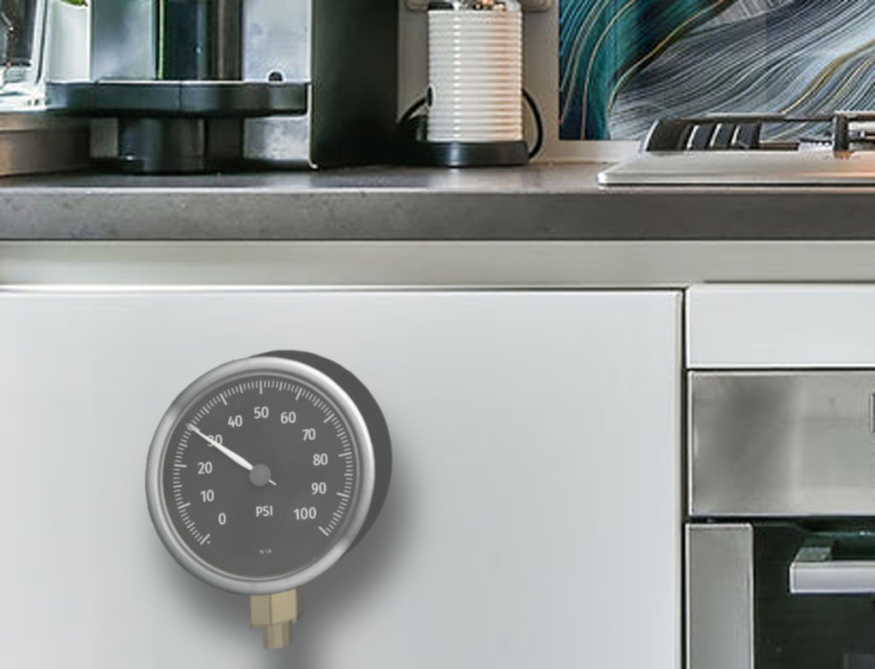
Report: 30 psi
